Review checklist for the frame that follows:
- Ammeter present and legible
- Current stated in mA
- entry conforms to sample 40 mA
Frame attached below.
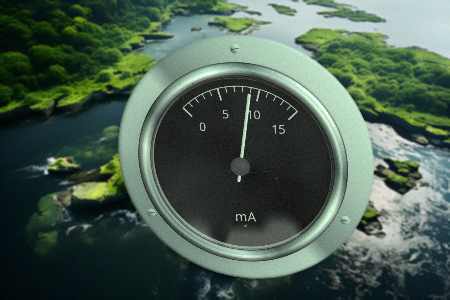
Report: 9 mA
